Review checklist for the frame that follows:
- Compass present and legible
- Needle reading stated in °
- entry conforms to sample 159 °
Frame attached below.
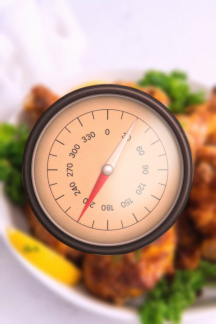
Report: 210 °
